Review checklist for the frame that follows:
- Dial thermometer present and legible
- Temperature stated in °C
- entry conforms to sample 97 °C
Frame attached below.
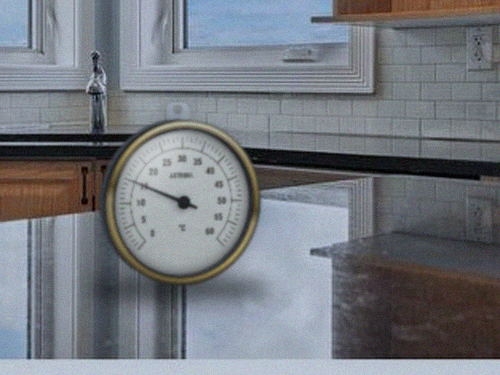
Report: 15 °C
